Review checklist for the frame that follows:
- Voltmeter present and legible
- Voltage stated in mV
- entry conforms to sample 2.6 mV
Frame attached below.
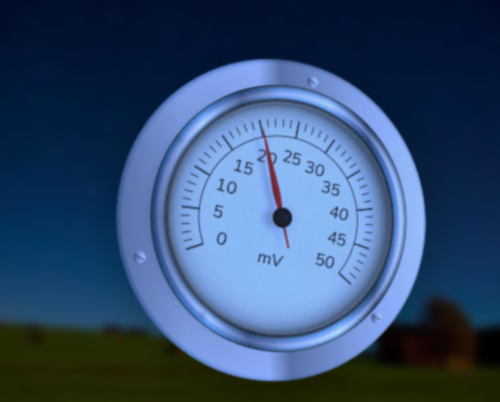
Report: 20 mV
